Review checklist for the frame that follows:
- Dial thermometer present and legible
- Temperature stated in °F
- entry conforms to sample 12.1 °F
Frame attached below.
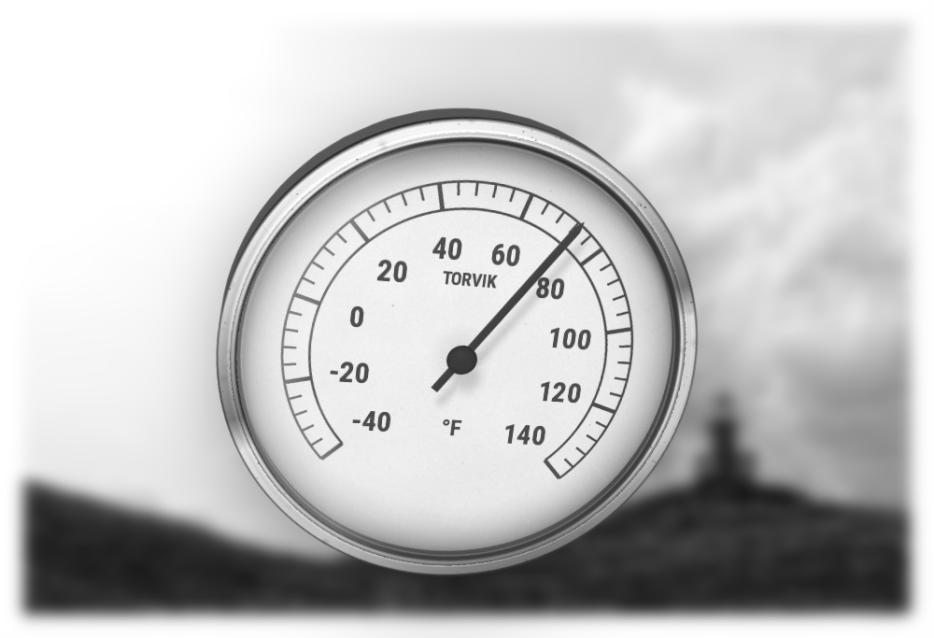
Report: 72 °F
